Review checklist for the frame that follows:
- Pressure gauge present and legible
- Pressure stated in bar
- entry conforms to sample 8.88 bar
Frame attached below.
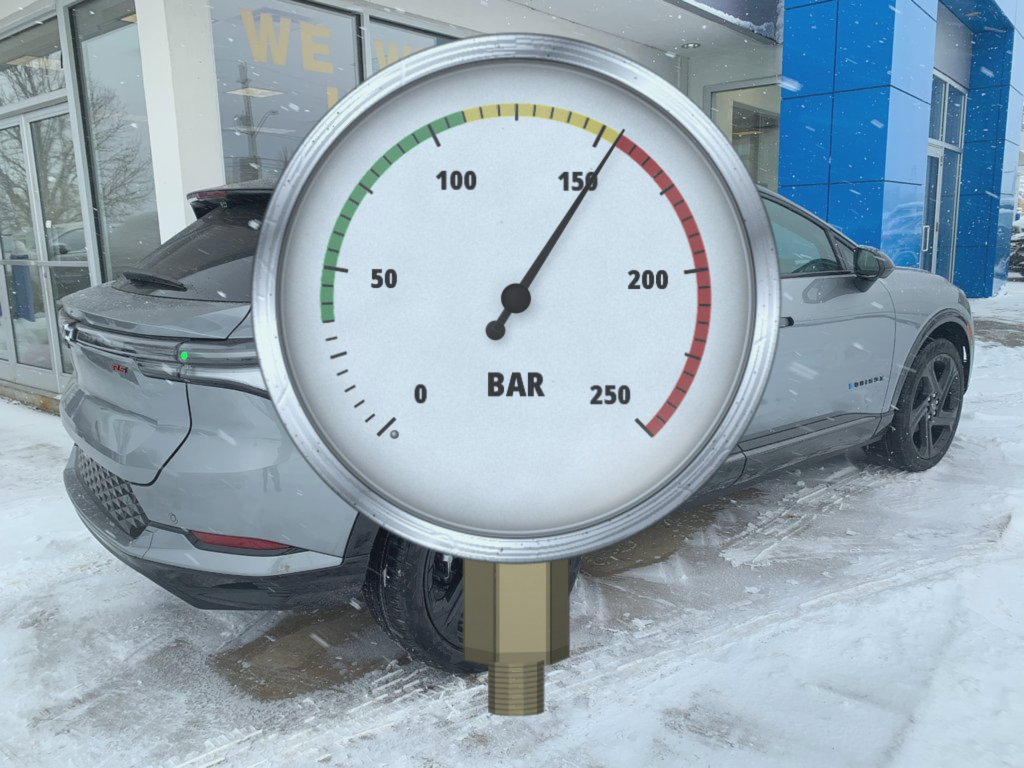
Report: 155 bar
